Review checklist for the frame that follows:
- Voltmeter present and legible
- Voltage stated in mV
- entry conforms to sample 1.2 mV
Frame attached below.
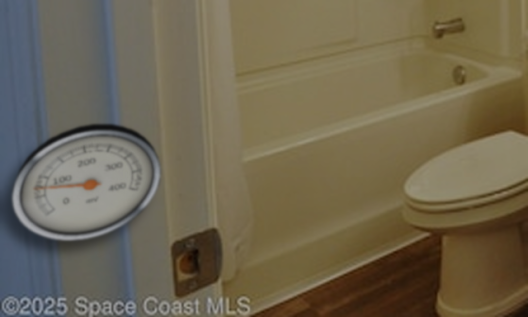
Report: 75 mV
